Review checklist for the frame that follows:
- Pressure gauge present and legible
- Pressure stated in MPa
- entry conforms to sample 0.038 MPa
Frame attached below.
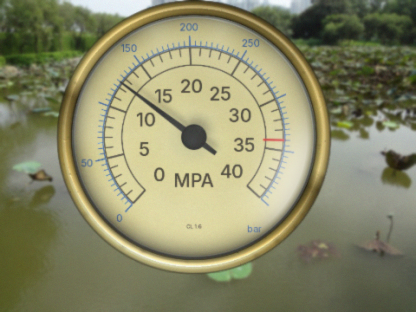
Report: 12.5 MPa
